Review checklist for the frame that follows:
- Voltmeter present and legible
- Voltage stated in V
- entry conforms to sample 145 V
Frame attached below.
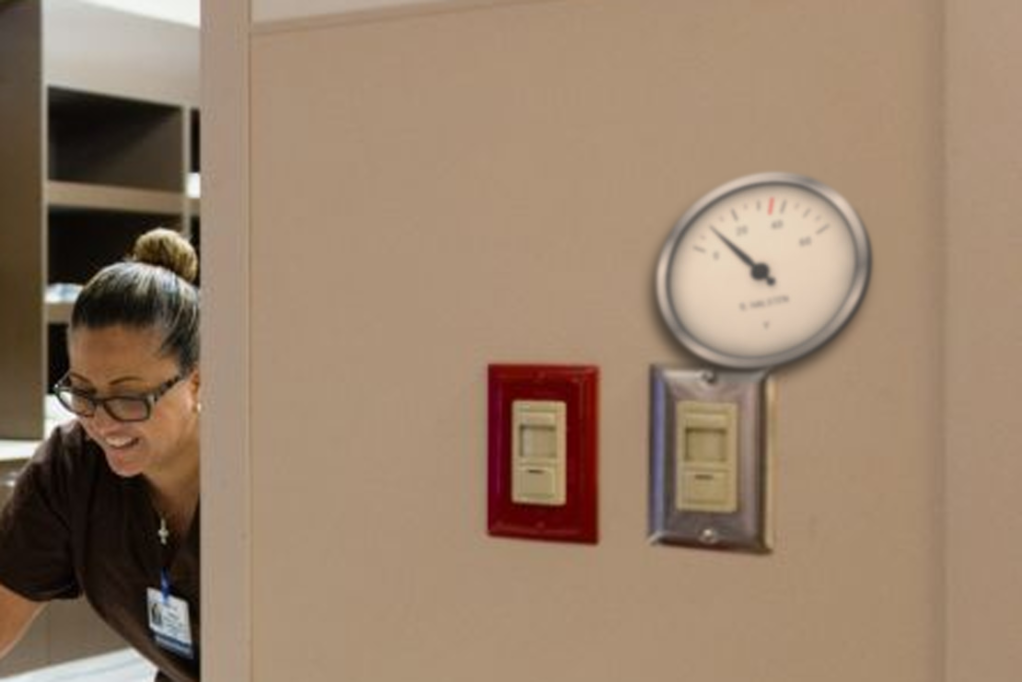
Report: 10 V
